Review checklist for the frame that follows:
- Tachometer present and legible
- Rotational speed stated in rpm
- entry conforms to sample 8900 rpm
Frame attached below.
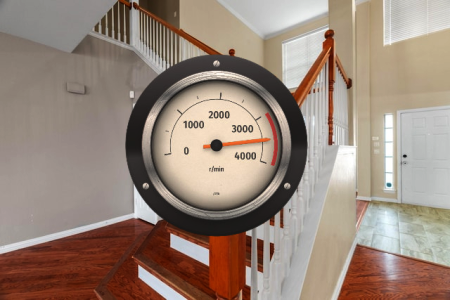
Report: 3500 rpm
